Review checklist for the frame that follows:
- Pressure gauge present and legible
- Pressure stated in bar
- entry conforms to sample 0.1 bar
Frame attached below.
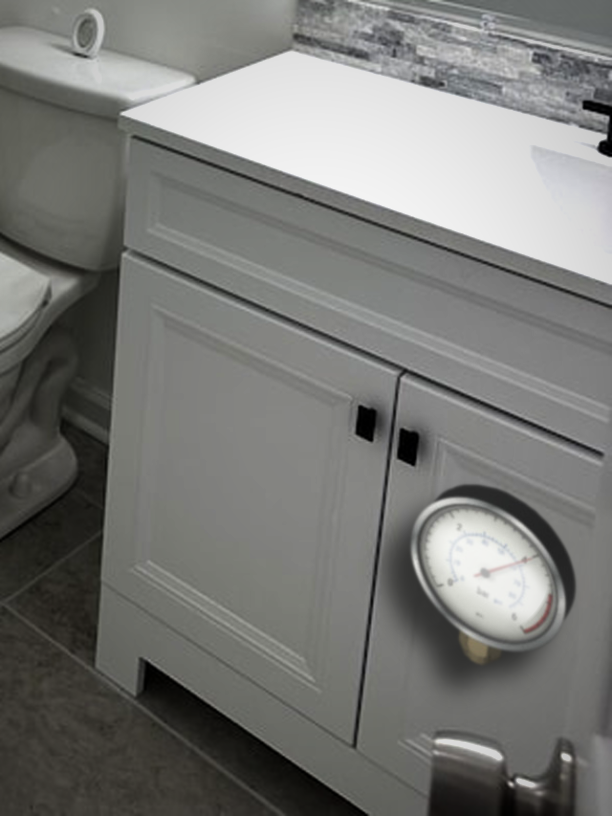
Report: 4 bar
